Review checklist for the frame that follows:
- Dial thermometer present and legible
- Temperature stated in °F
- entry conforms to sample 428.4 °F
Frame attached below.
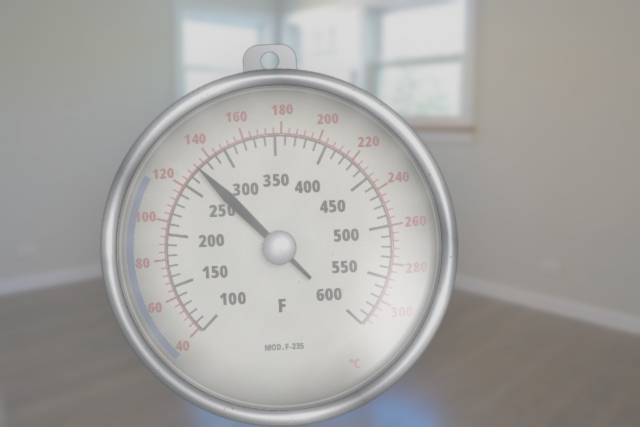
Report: 270 °F
